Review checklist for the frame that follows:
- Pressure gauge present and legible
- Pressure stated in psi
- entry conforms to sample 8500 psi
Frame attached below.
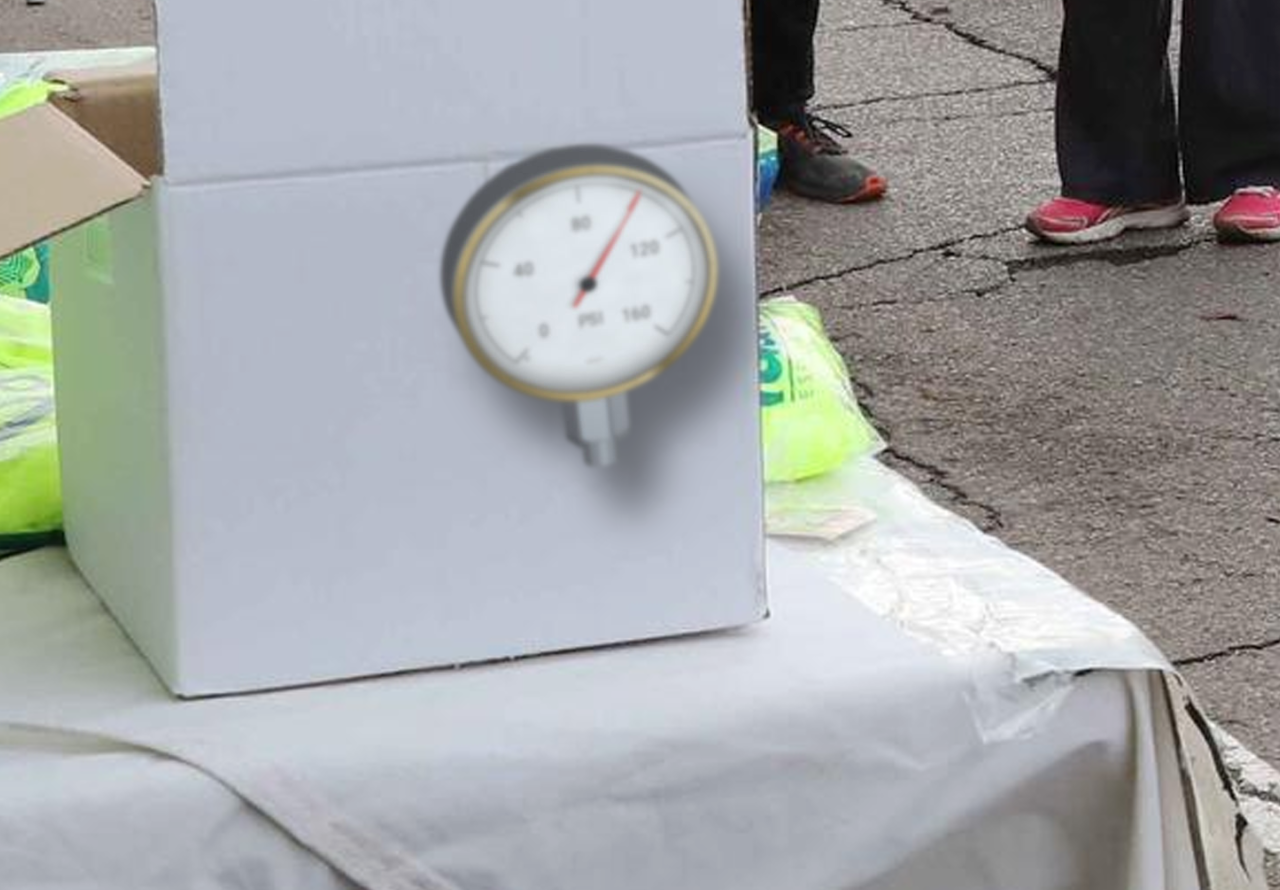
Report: 100 psi
